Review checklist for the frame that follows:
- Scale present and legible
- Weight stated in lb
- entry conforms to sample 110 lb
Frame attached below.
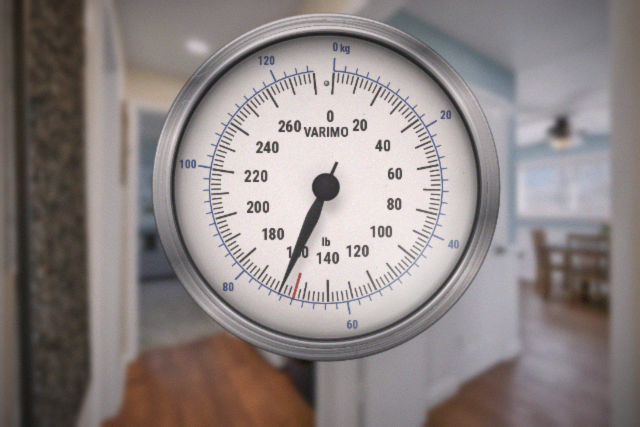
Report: 160 lb
